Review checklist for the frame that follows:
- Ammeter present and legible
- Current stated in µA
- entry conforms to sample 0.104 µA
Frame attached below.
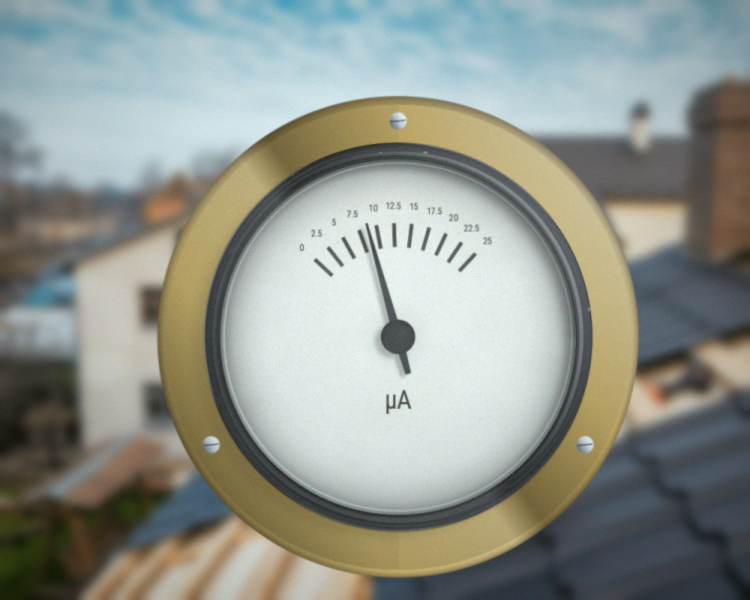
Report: 8.75 µA
